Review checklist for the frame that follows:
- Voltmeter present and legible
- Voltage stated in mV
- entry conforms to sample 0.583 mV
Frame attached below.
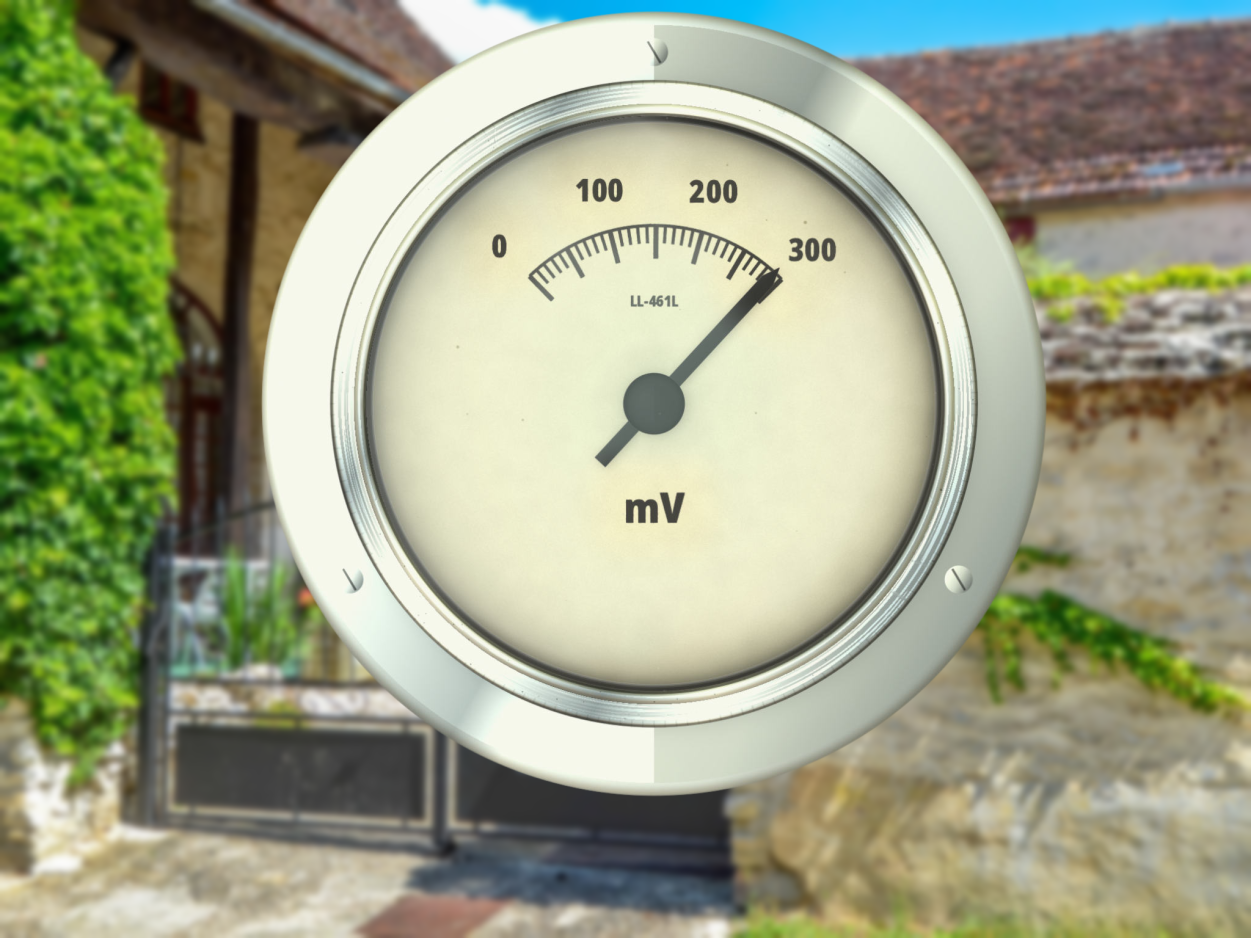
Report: 290 mV
